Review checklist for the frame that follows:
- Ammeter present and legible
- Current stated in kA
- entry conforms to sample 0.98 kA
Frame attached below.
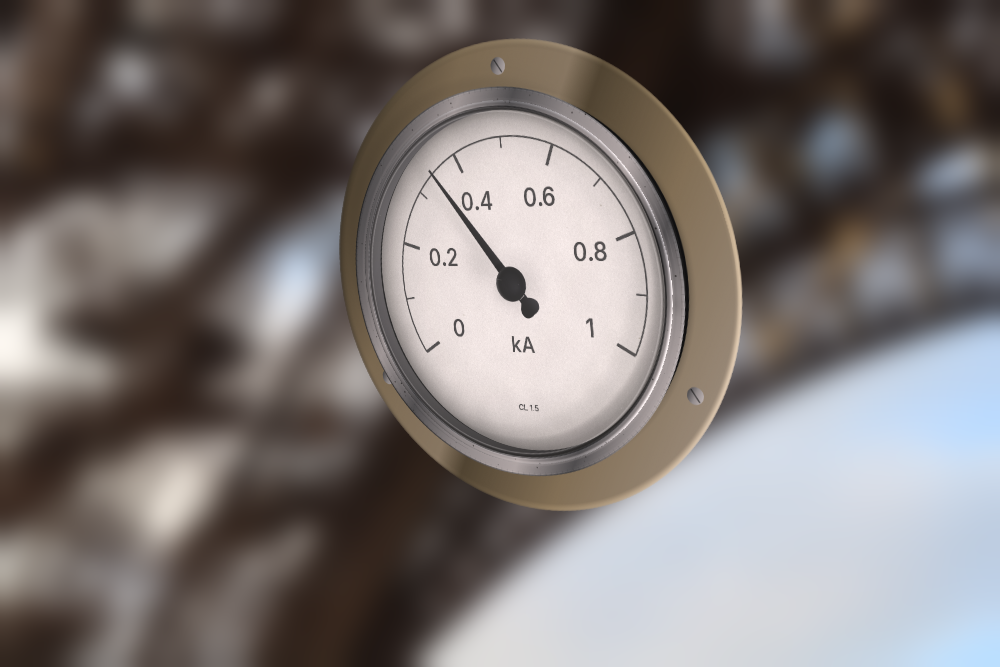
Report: 0.35 kA
